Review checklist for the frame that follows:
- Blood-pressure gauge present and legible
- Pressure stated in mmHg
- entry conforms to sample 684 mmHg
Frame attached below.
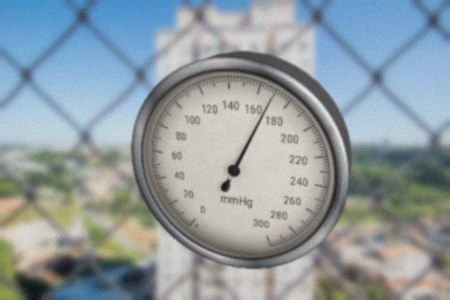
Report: 170 mmHg
